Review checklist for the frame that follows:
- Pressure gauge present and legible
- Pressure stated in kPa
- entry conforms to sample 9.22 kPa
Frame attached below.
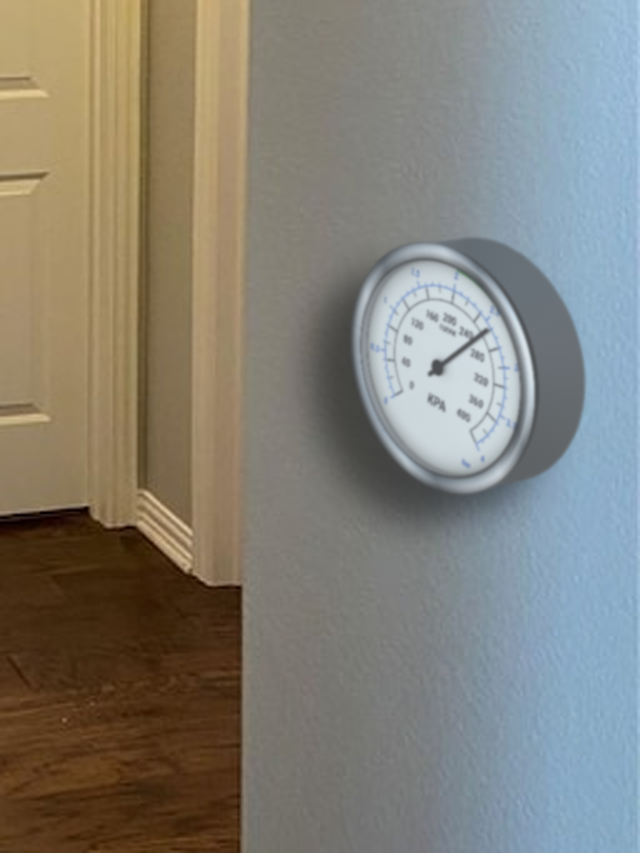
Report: 260 kPa
